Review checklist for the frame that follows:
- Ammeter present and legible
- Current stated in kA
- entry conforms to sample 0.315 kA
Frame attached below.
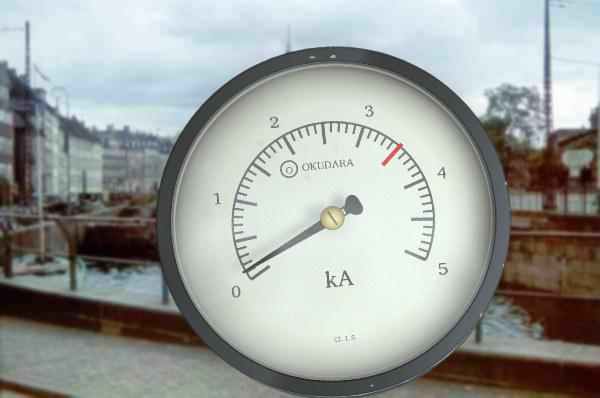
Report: 0.1 kA
